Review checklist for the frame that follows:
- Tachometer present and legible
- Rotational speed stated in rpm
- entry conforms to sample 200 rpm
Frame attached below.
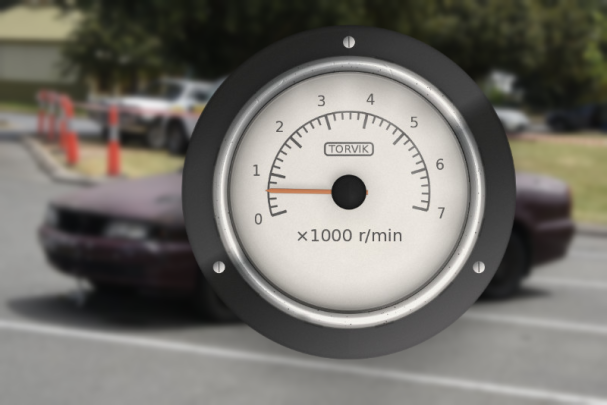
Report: 600 rpm
